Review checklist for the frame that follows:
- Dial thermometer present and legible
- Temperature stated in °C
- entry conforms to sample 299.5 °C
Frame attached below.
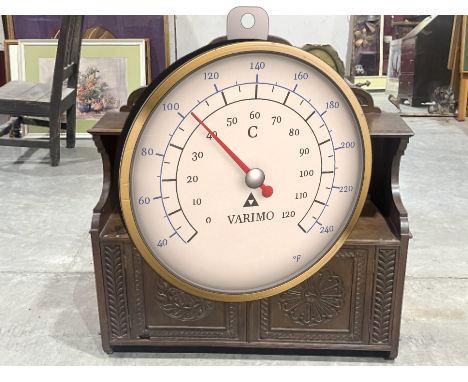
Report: 40 °C
